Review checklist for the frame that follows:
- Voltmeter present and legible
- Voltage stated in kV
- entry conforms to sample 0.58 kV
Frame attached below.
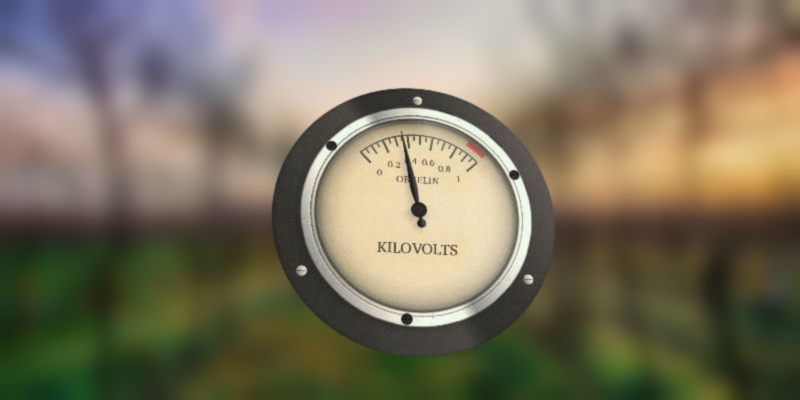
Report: 0.35 kV
